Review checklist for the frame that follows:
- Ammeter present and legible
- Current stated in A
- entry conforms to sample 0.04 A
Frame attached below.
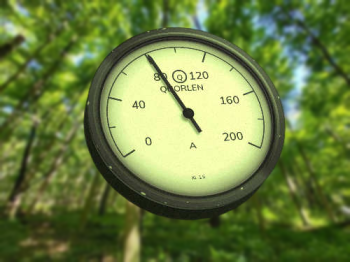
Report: 80 A
